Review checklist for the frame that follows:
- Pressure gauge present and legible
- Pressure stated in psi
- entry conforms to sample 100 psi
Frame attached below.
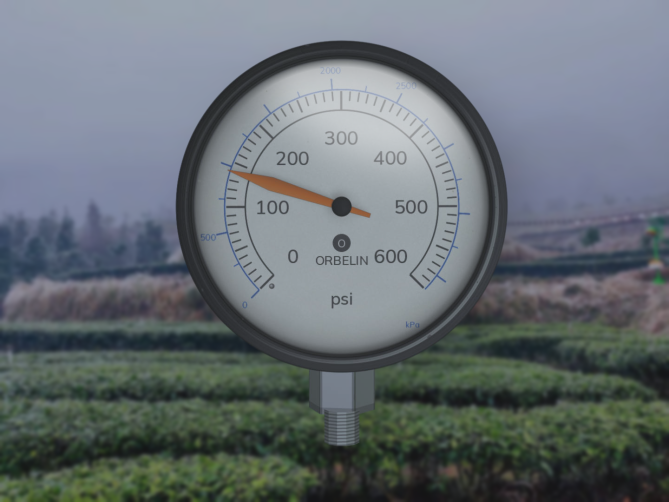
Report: 140 psi
